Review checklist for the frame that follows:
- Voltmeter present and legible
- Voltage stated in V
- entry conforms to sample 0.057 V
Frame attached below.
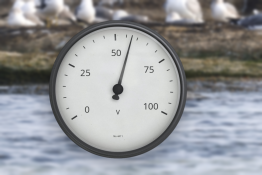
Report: 57.5 V
